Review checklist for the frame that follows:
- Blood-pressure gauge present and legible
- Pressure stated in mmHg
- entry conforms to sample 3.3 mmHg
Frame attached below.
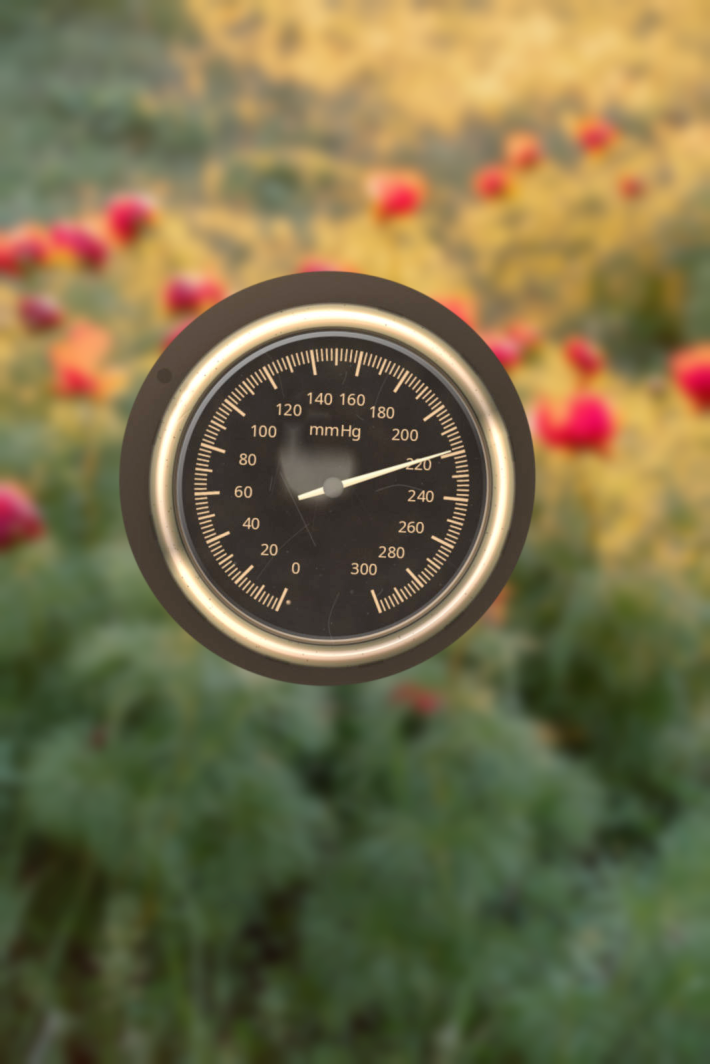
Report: 218 mmHg
